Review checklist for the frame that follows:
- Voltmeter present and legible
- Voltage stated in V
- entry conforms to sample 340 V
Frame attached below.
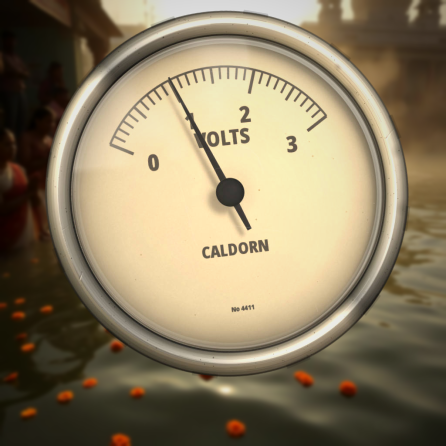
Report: 1 V
